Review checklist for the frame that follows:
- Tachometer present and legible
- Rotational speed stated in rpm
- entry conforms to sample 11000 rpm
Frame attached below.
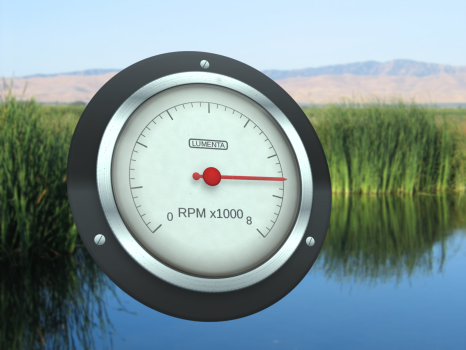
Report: 6600 rpm
